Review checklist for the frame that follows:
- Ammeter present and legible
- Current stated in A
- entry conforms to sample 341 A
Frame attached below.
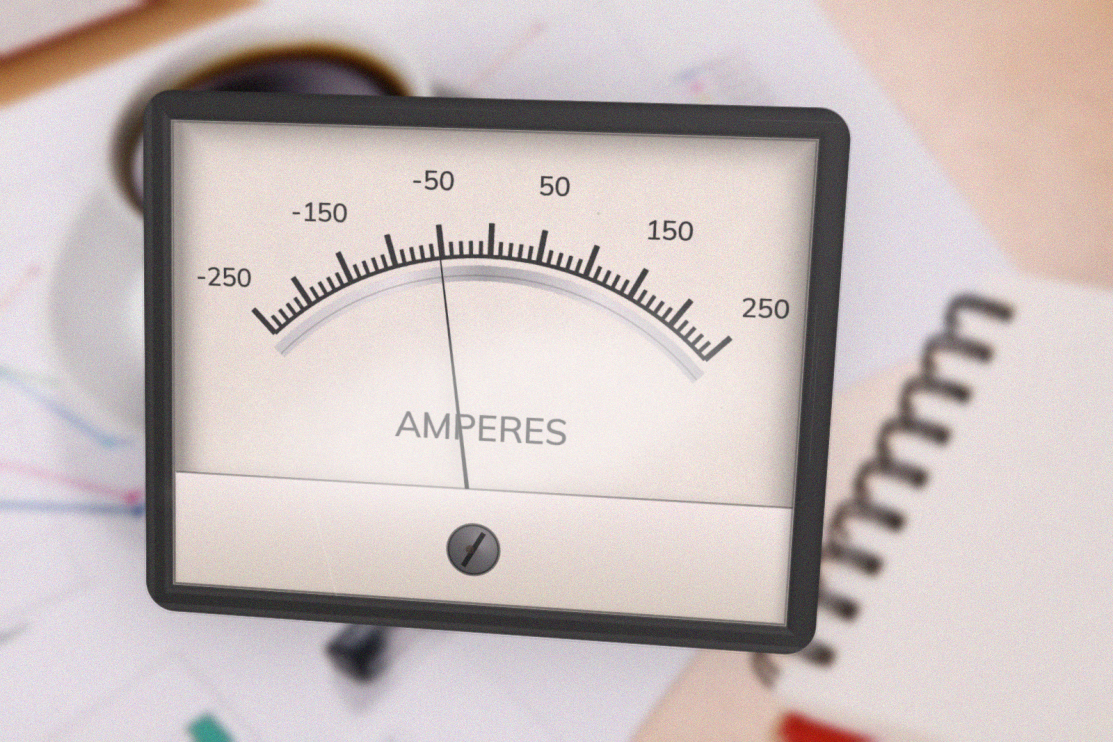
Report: -50 A
